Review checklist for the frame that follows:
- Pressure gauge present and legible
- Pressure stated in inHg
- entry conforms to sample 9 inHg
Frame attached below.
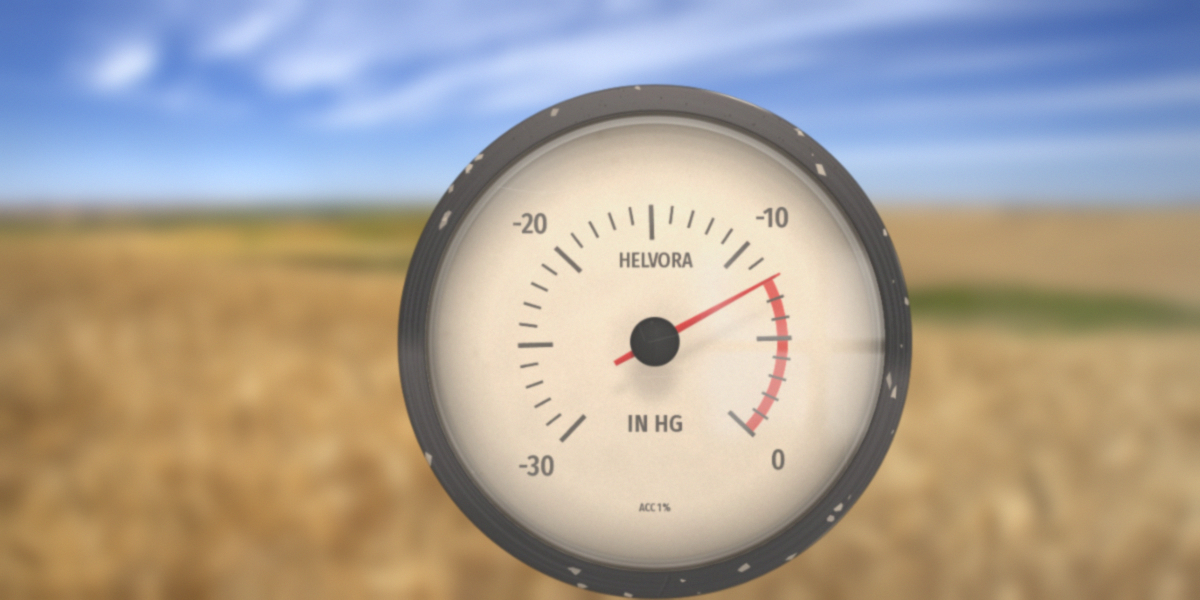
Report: -8 inHg
